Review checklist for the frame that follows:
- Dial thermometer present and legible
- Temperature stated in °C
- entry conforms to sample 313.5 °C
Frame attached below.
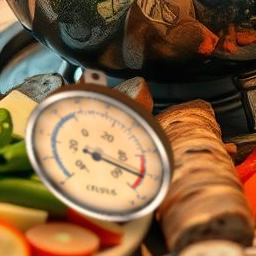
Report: 50 °C
